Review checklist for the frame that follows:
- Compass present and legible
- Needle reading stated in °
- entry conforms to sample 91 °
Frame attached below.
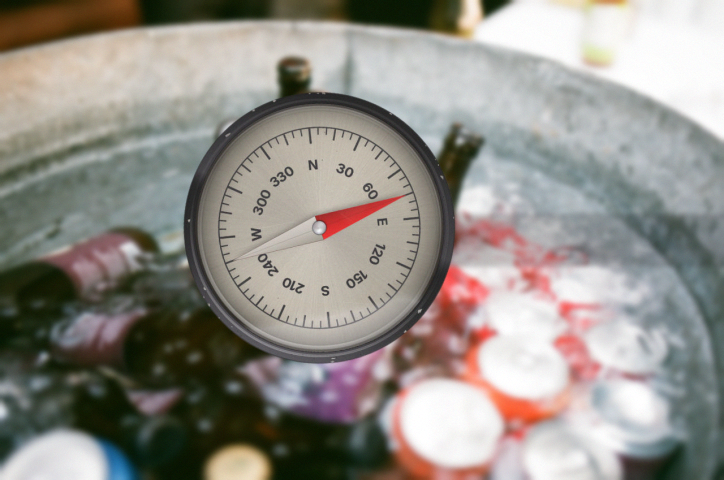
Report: 75 °
